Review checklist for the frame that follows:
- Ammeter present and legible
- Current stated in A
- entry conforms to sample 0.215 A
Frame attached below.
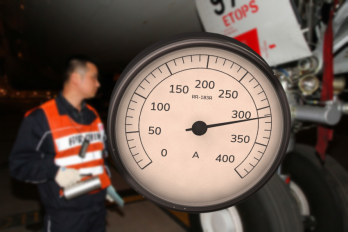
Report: 310 A
